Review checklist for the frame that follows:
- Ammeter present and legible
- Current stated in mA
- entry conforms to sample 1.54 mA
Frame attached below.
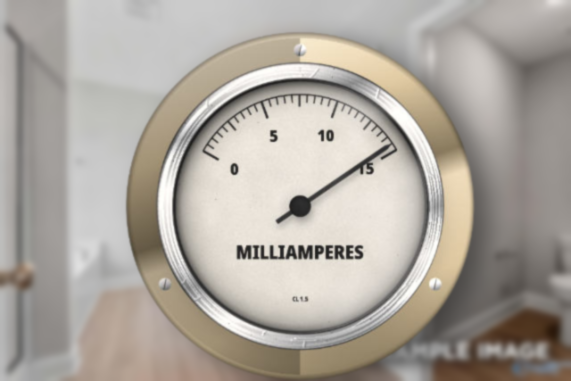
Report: 14.5 mA
